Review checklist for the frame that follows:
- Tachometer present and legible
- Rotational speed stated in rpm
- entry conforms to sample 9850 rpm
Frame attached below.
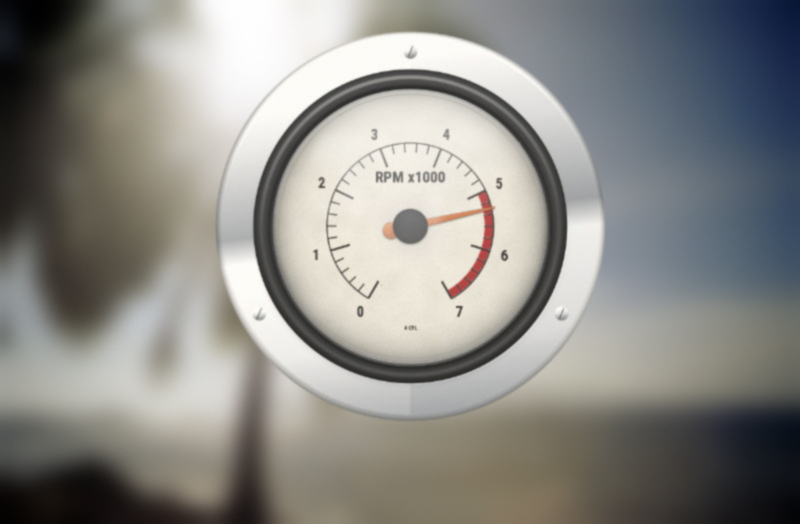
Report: 5300 rpm
